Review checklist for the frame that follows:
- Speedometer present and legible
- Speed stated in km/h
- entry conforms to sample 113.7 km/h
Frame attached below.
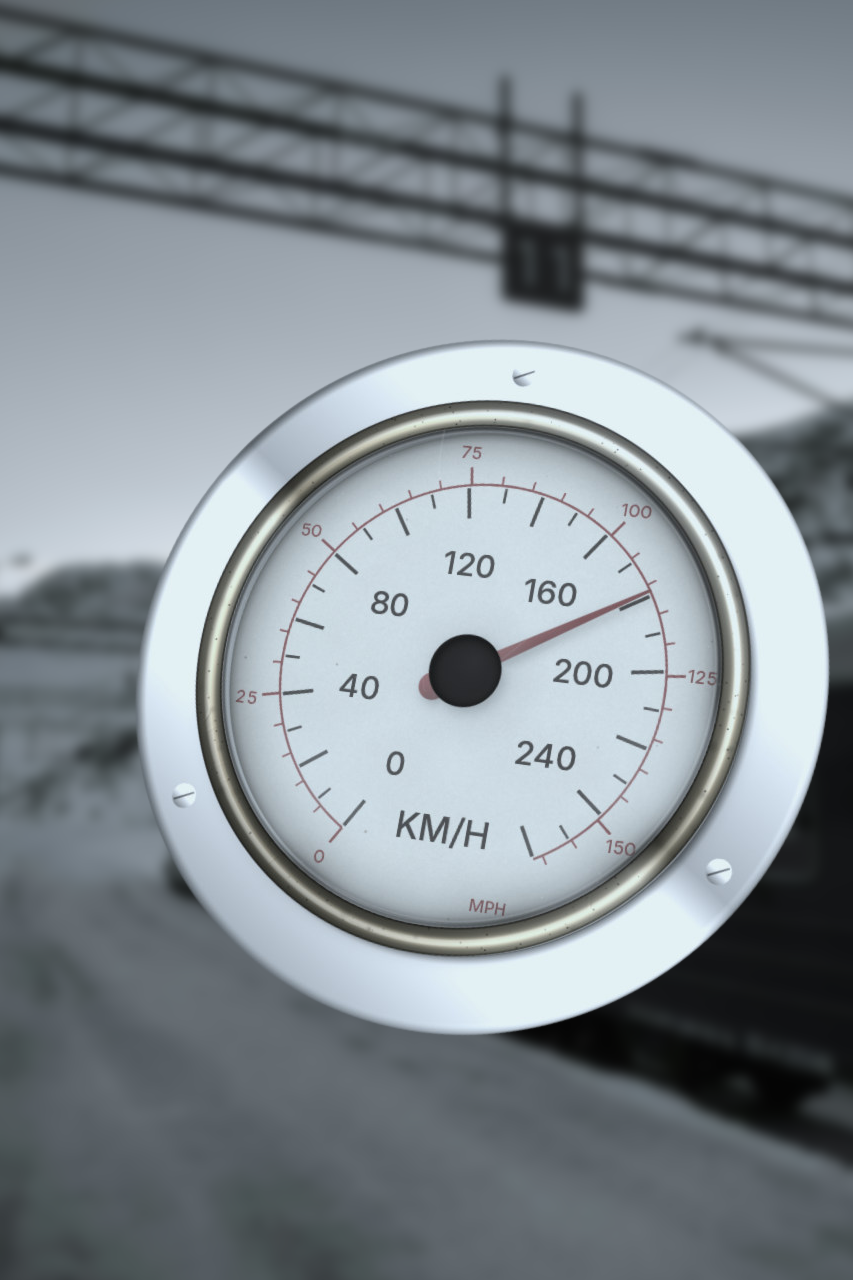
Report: 180 km/h
